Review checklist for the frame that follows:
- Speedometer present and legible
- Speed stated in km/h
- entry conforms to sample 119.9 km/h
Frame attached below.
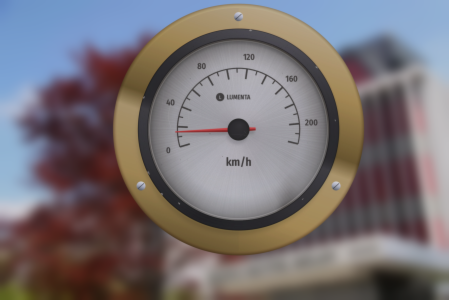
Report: 15 km/h
